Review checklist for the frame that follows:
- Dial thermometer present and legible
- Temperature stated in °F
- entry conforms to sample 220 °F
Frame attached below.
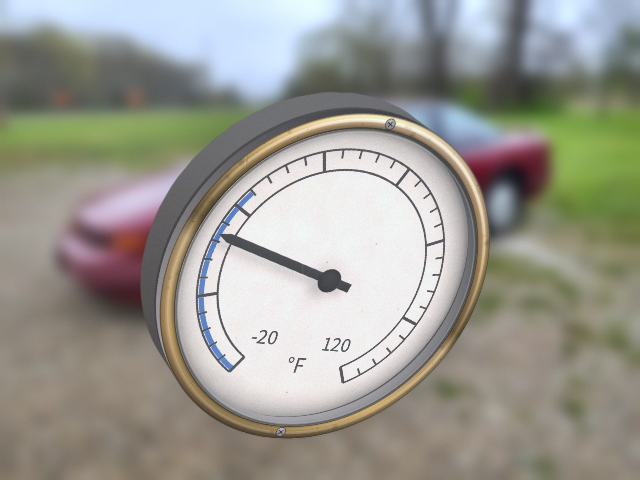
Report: 14 °F
